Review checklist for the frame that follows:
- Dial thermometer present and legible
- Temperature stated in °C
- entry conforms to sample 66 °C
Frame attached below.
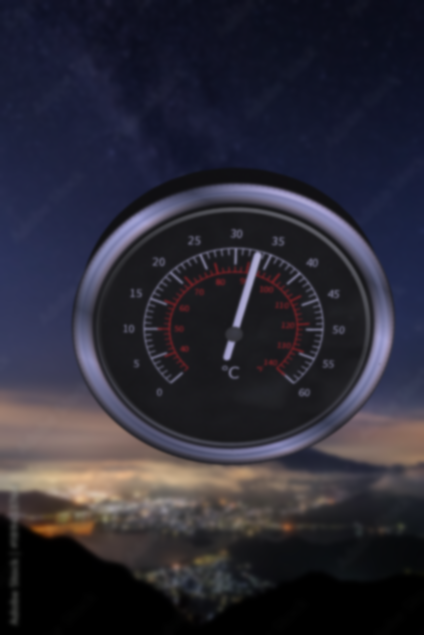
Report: 33 °C
